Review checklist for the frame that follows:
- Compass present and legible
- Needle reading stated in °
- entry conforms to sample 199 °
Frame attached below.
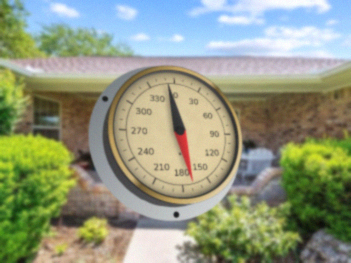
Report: 170 °
